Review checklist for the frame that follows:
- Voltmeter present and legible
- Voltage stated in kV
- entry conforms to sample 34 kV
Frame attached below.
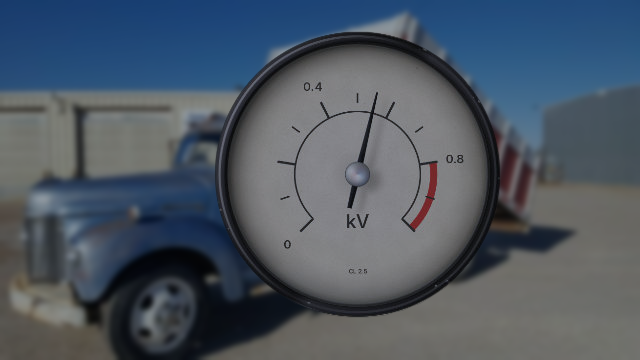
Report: 0.55 kV
